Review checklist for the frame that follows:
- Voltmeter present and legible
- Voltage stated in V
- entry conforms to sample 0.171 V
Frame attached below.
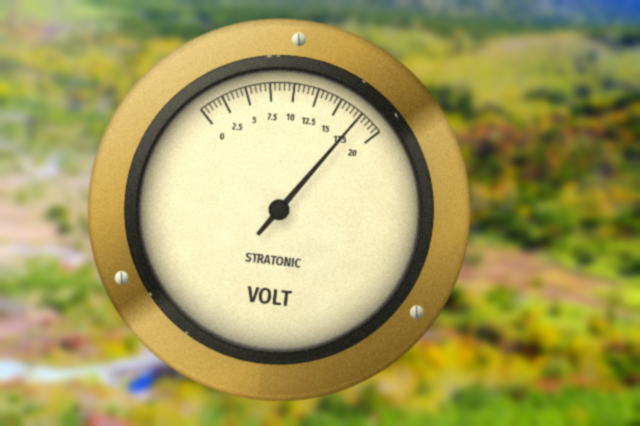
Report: 17.5 V
